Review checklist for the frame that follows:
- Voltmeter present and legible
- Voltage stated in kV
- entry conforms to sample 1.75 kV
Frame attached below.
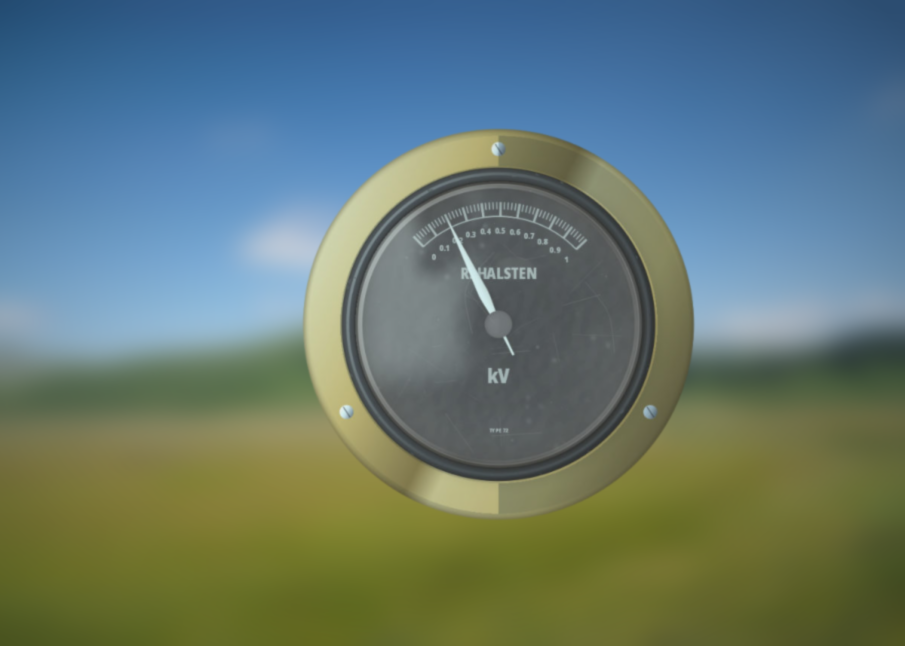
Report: 0.2 kV
